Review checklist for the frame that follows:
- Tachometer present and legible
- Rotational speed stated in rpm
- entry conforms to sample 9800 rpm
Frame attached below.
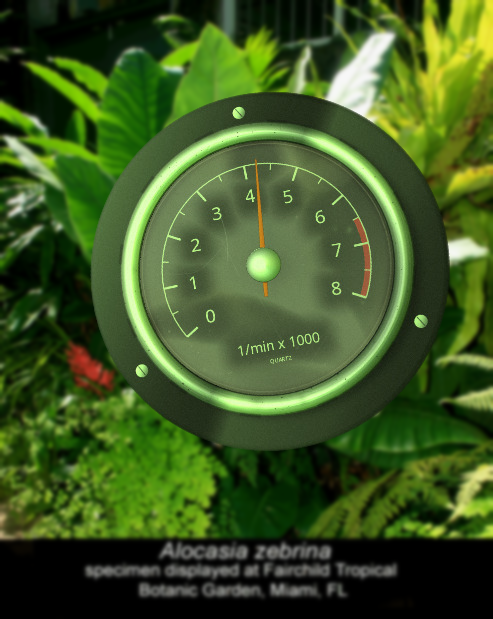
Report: 4250 rpm
